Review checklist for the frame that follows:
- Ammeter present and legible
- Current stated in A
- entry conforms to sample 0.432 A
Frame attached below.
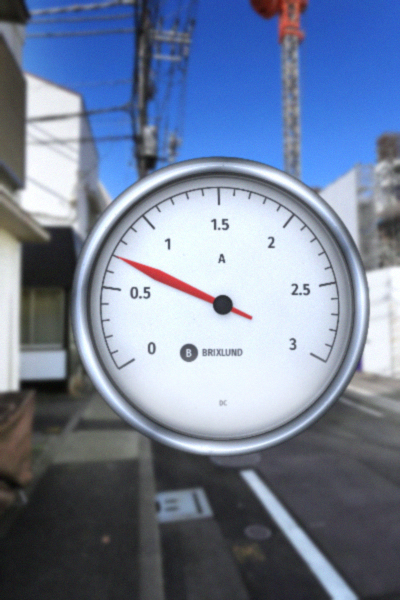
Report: 0.7 A
